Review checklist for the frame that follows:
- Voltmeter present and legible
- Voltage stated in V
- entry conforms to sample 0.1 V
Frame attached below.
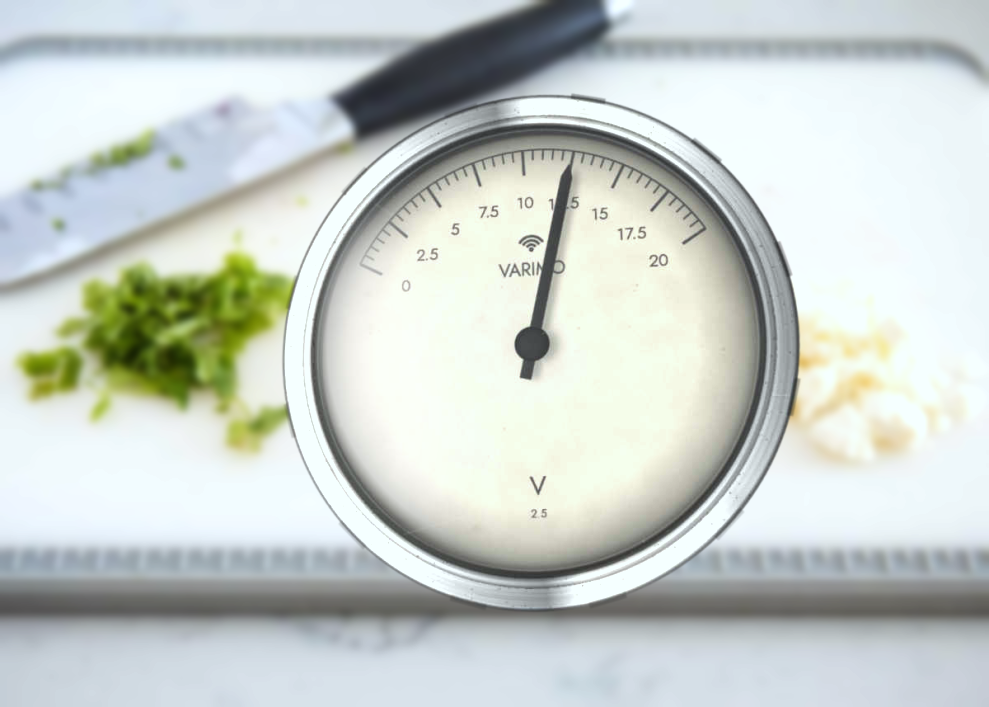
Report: 12.5 V
